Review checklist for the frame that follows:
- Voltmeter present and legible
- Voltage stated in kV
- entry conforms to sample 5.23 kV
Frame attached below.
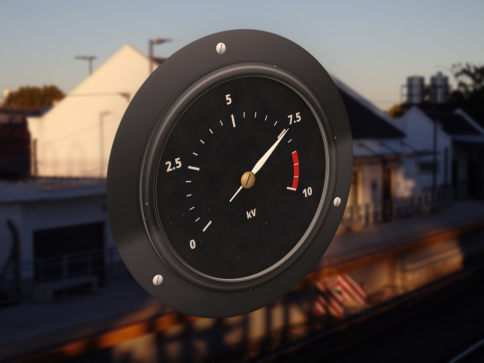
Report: 7.5 kV
